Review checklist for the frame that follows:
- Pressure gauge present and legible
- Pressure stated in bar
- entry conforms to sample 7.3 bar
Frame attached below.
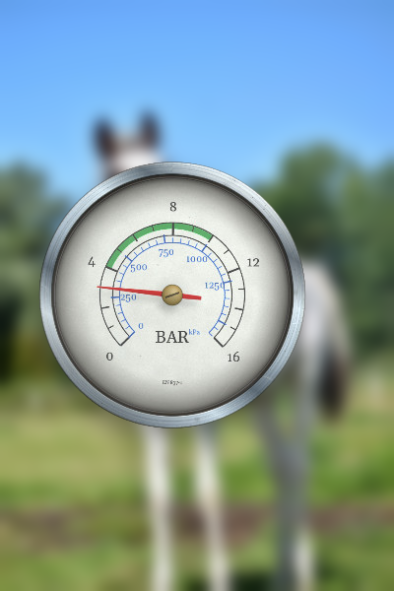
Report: 3 bar
